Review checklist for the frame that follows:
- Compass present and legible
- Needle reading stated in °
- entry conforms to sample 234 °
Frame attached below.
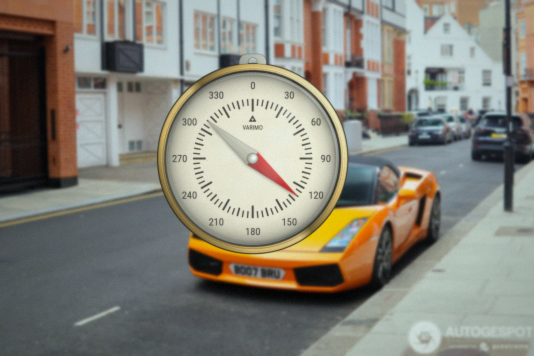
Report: 130 °
